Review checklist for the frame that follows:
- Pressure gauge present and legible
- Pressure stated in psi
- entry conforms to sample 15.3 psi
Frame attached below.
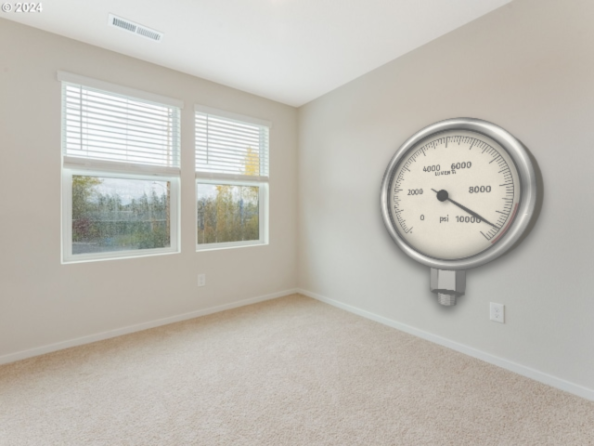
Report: 9500 psi
